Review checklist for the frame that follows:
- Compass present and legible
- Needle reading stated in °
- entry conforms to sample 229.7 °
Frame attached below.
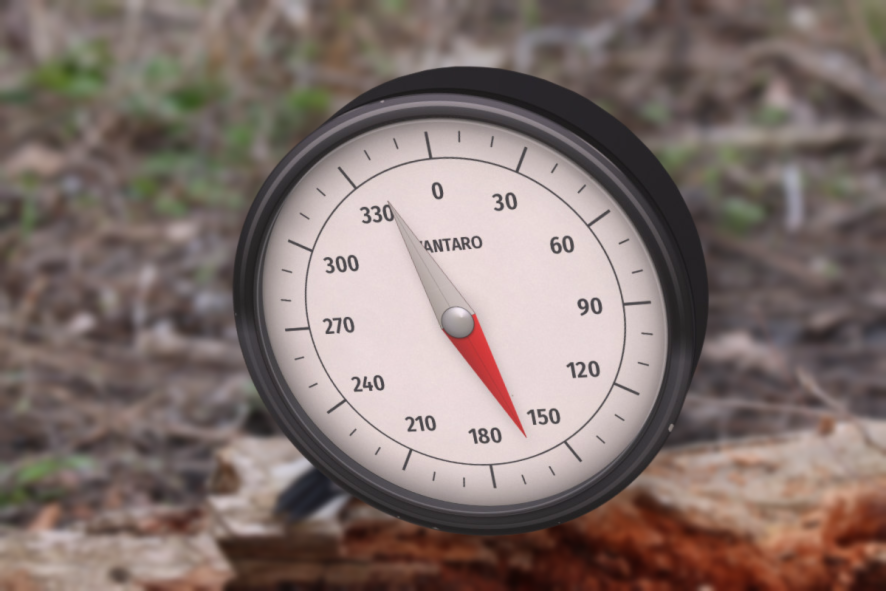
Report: 160 °
